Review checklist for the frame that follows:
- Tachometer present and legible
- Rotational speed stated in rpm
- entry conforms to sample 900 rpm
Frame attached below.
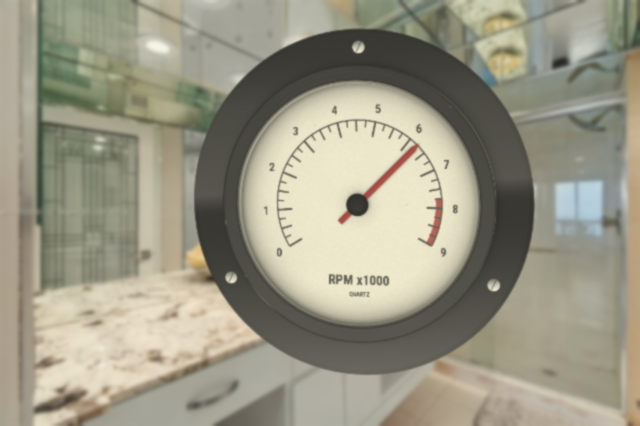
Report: 6250 rpm
